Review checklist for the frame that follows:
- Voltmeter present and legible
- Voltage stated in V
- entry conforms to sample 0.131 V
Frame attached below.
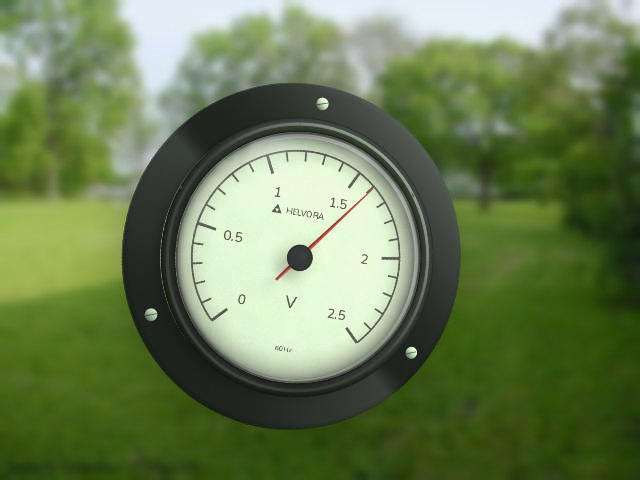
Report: 1.6 V
